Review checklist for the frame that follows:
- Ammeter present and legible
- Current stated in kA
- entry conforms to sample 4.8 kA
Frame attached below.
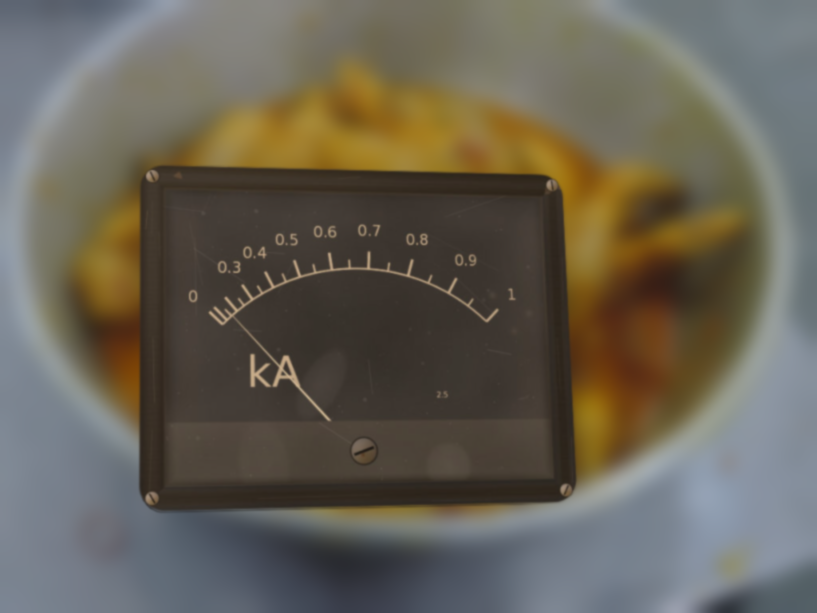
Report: 0.15 kA
